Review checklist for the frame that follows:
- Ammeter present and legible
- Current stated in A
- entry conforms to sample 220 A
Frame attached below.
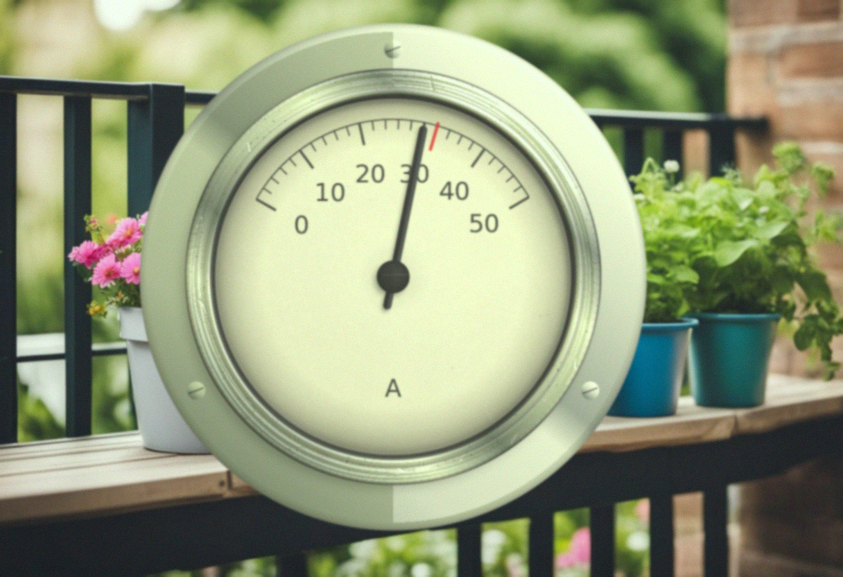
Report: 30 A
